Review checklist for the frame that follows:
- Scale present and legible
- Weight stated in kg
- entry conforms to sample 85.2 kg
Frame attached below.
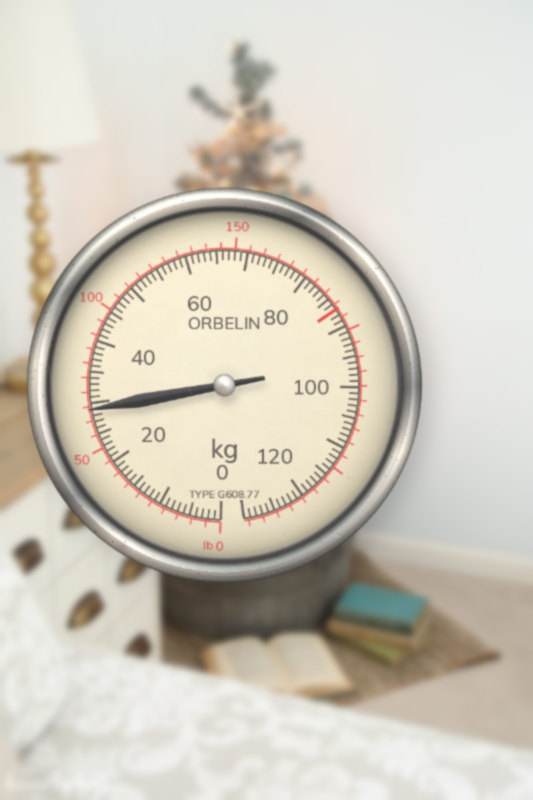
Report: 29 kg
